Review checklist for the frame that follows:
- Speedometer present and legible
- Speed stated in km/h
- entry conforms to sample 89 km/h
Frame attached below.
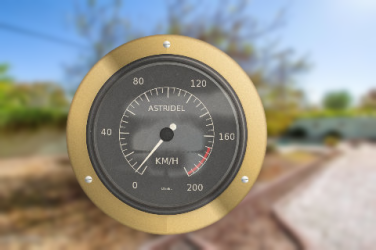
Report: 5 km/h
